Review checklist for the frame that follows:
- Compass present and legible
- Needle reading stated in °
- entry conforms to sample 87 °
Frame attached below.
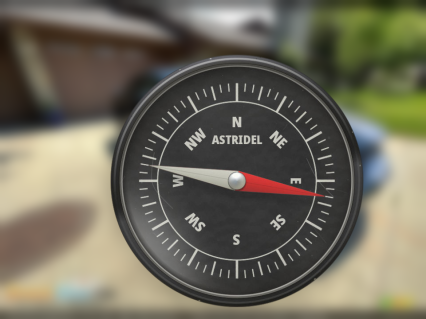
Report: 100 °
